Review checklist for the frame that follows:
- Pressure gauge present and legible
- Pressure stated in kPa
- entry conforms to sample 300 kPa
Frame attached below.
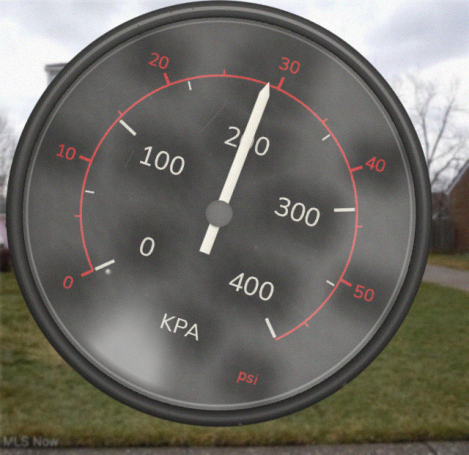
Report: 200 kPa
